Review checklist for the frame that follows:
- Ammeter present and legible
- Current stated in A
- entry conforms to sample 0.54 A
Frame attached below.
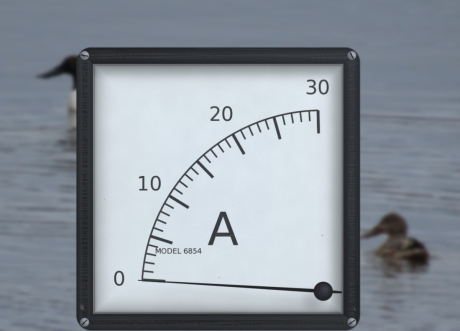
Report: 0 A
